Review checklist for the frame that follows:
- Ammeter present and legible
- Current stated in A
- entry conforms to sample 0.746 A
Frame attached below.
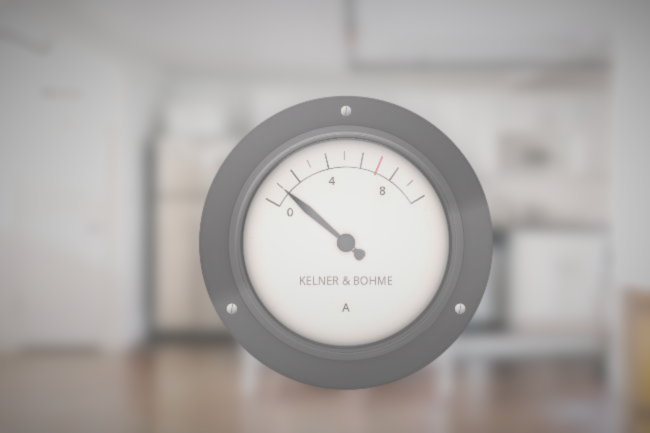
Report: 1 A
